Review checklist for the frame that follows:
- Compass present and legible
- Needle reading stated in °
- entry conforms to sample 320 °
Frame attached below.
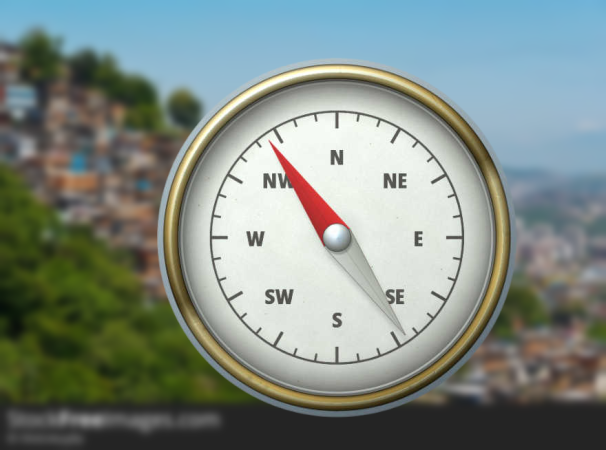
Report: 325 °
